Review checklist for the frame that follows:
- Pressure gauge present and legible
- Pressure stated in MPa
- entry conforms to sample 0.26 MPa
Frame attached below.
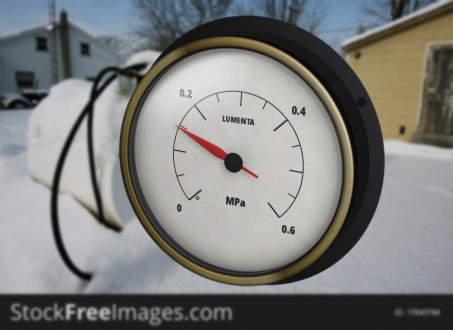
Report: 0.15 MPa
